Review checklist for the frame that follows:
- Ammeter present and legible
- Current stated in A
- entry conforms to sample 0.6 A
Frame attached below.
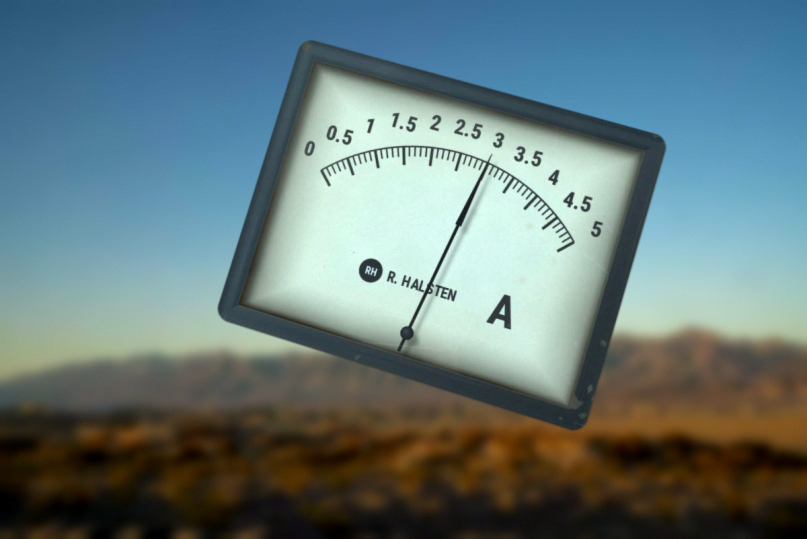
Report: 3 A
